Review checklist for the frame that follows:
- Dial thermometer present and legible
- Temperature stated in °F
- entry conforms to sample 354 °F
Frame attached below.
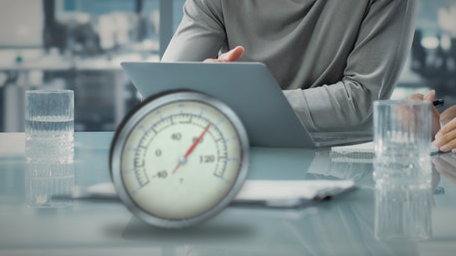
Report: 80 °F
